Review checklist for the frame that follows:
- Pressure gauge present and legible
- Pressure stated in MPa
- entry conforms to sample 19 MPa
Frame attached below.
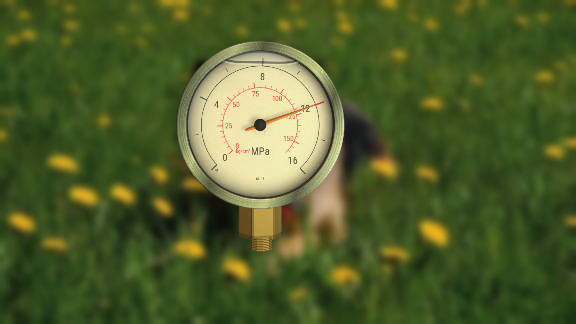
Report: 12 MPa
